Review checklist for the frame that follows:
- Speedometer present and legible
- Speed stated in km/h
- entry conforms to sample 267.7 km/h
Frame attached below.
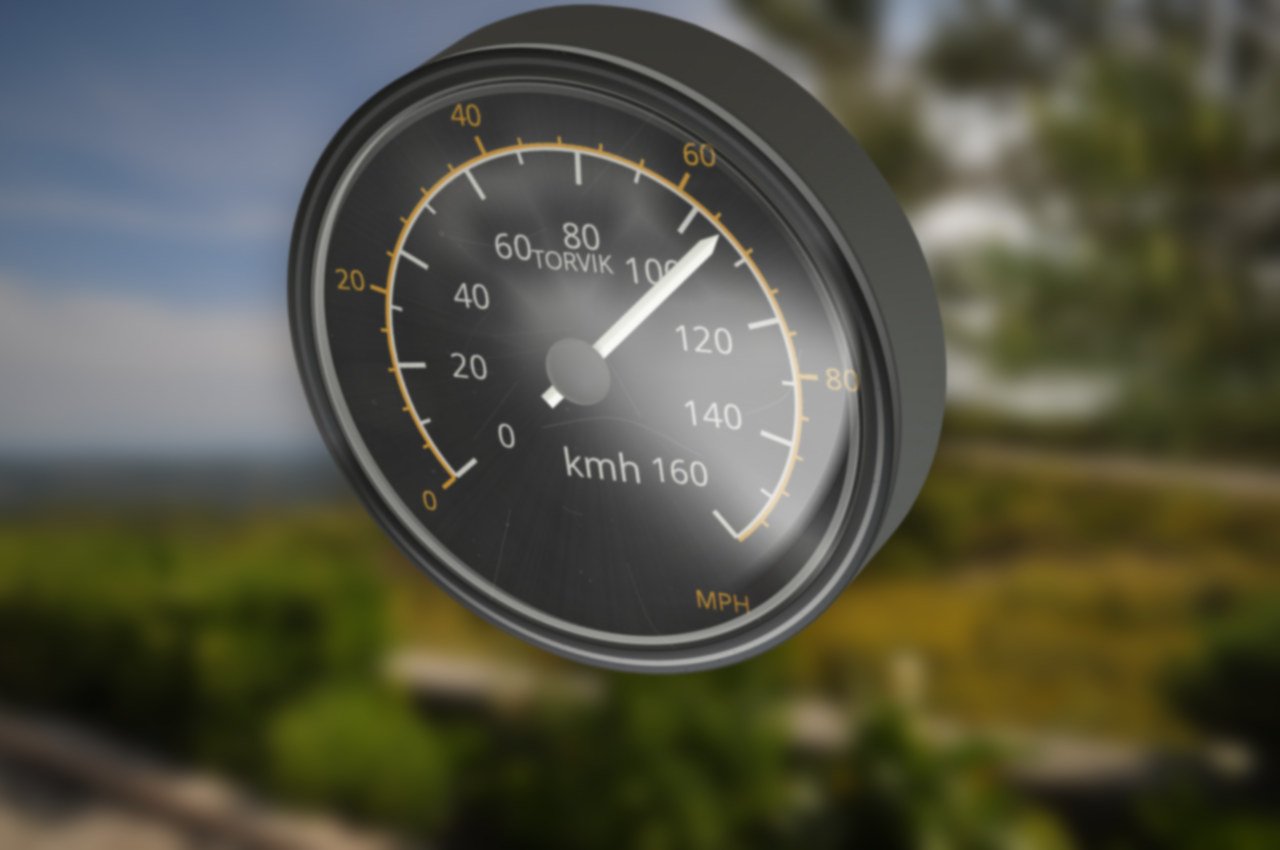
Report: 105 km/h
